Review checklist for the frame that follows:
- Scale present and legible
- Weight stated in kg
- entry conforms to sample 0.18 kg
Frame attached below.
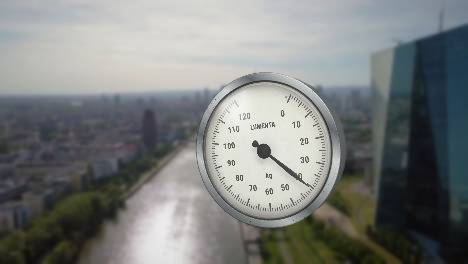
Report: 40 kg
